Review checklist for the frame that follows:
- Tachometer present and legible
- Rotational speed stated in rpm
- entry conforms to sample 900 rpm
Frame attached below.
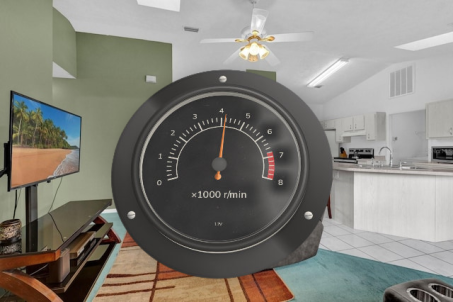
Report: 4200 rpm
